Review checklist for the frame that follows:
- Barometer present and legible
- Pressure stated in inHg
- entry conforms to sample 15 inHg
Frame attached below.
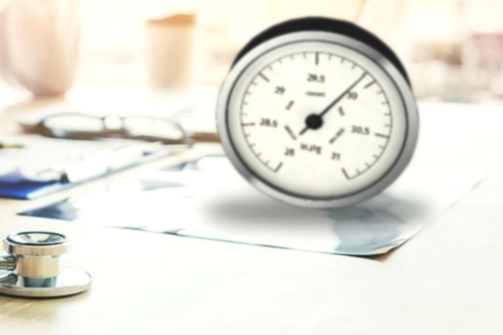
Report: 29.9 inHg
